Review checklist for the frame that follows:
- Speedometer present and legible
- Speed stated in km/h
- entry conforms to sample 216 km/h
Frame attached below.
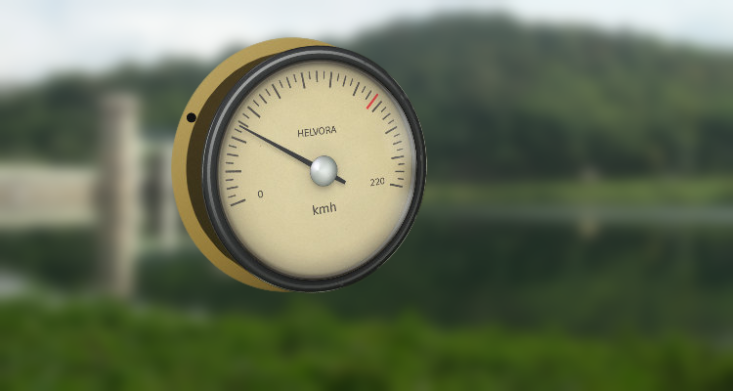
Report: 47.5 km/h
